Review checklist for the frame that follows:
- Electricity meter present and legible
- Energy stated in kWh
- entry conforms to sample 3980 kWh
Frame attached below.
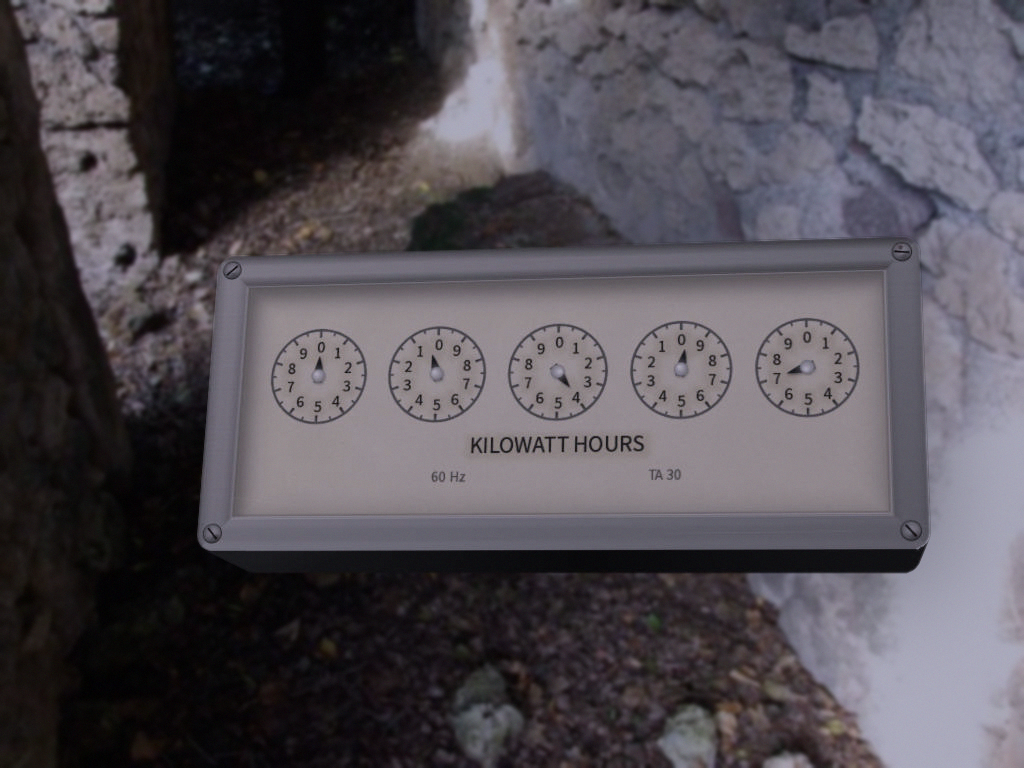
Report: 397 kWh
